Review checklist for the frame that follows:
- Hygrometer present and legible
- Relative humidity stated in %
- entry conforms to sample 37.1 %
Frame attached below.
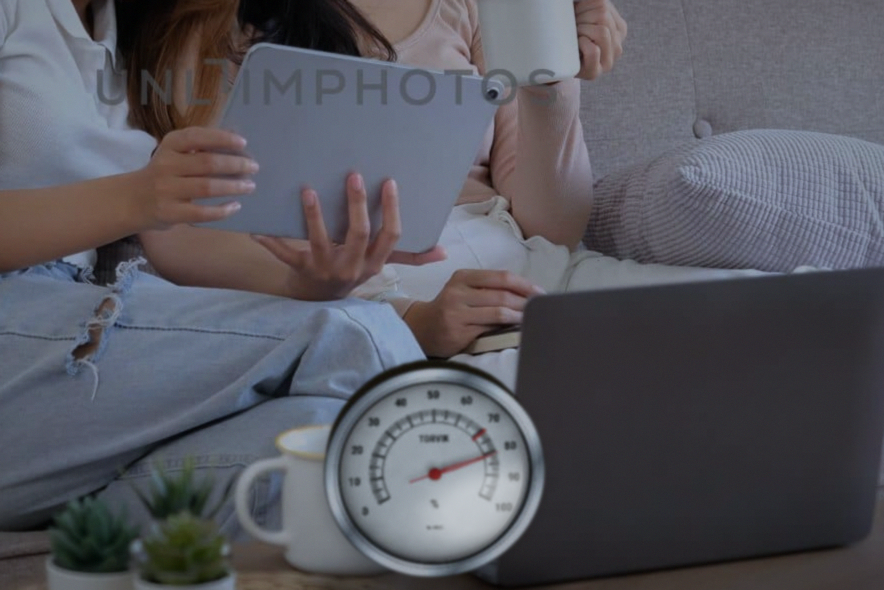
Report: 80 %
